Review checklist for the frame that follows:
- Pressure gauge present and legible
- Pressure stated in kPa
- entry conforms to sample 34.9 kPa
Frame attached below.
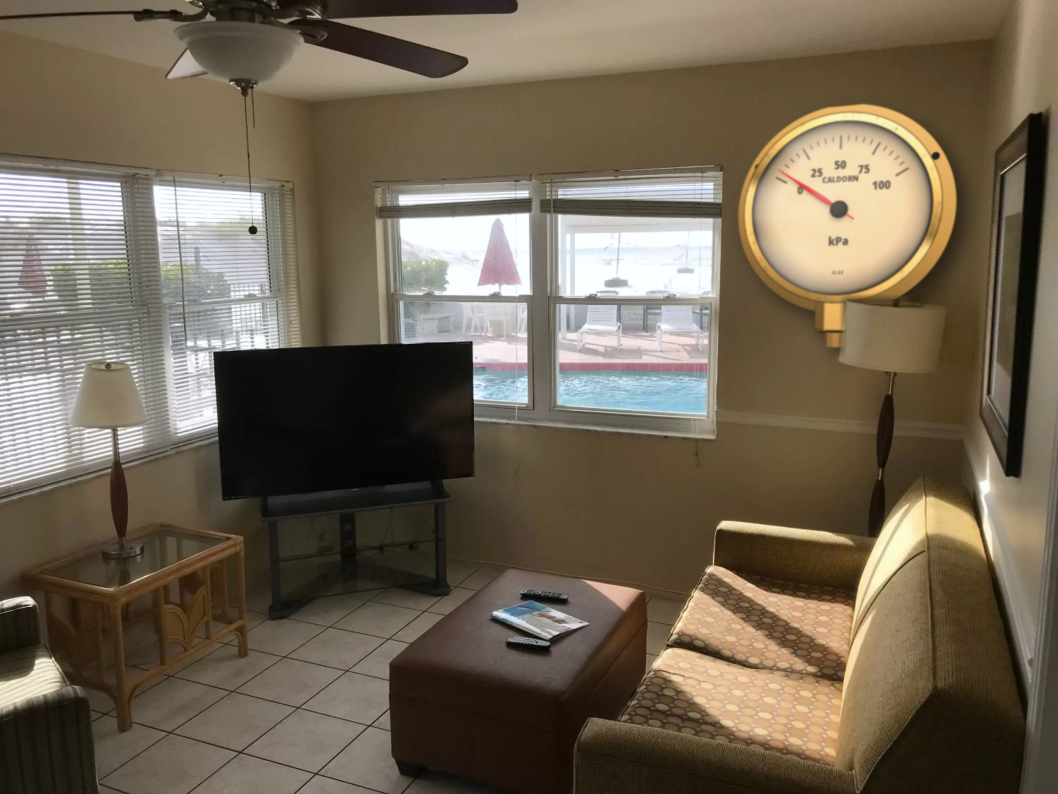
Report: 5 kPa
